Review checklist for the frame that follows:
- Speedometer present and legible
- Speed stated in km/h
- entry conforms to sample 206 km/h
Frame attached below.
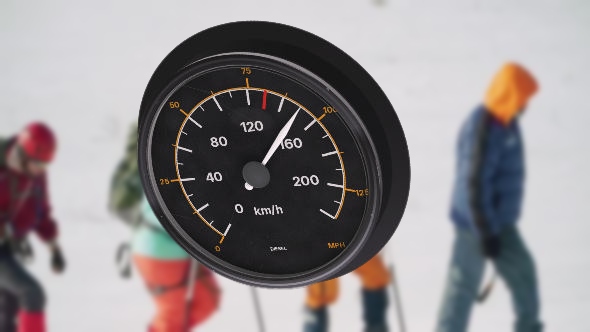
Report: 150 km/h
